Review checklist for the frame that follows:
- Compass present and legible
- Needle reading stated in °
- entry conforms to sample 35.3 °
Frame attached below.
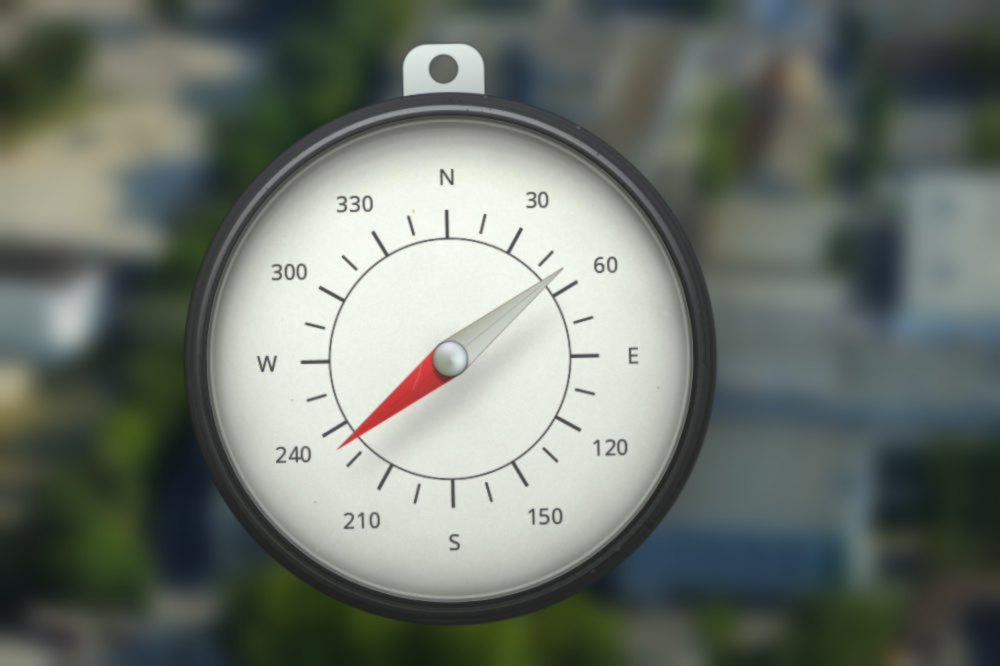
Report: 232.5 °
